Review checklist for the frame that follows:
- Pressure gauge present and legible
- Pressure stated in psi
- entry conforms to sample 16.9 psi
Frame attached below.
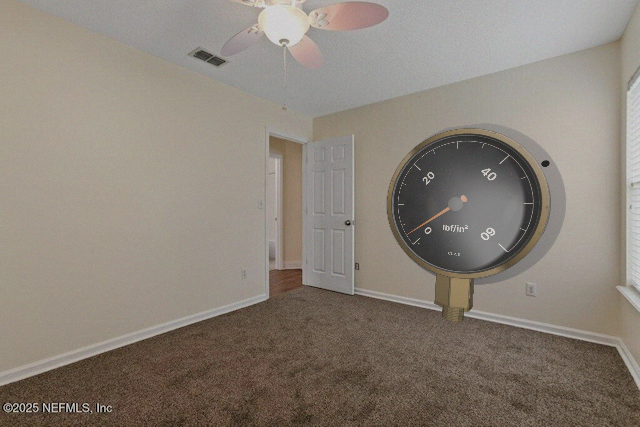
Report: 2.5 psi
